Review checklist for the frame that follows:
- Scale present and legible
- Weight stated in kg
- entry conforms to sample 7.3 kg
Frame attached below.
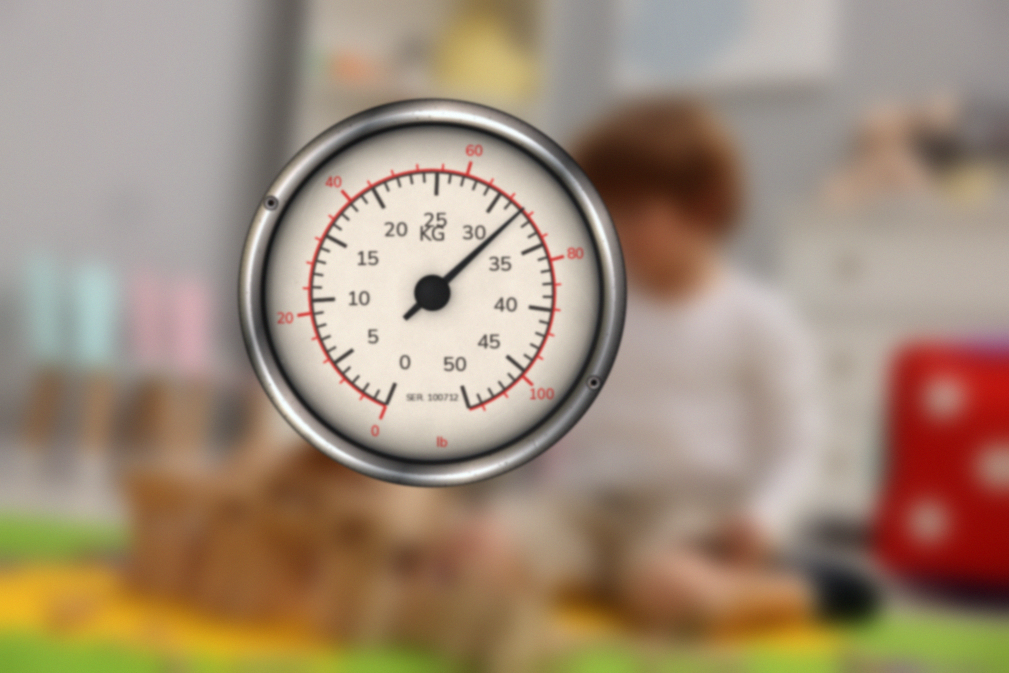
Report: 32 kg
